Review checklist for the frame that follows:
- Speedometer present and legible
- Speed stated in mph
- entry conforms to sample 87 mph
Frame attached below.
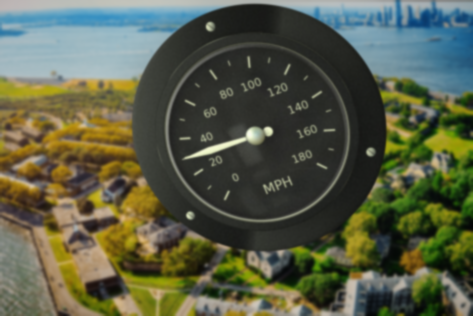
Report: 30 mph
